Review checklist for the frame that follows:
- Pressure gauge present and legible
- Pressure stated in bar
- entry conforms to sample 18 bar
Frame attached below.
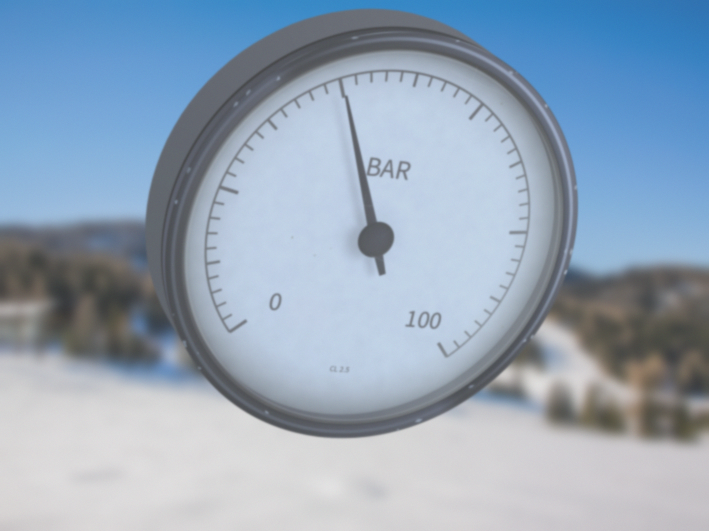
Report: 40 bar
